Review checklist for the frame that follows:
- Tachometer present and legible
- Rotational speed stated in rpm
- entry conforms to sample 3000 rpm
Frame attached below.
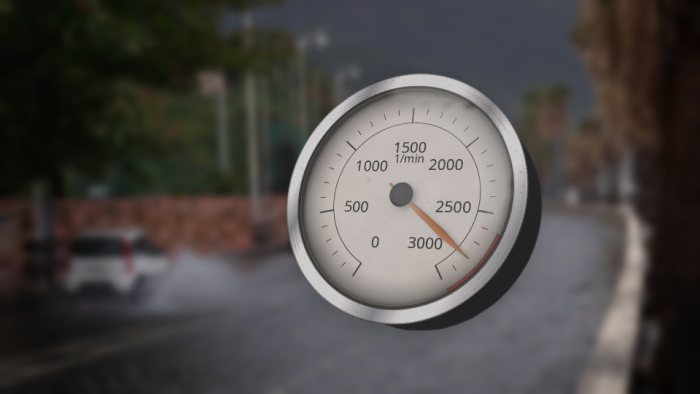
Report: 2800 rpm
